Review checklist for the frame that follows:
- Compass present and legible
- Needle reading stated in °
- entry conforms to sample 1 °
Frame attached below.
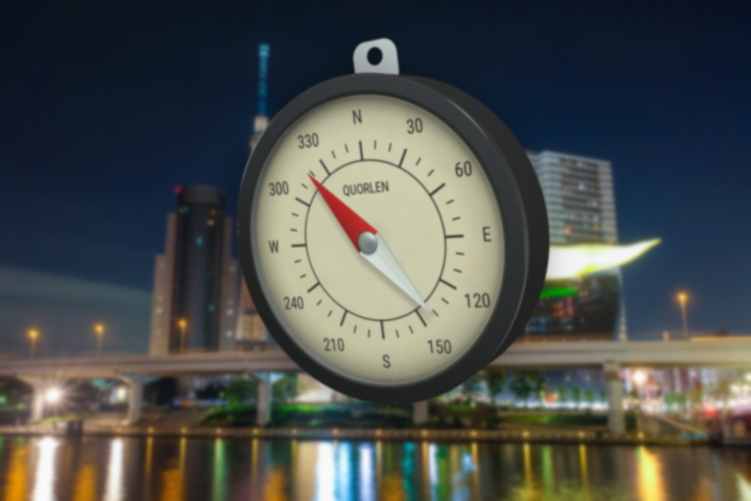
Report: 320 °
